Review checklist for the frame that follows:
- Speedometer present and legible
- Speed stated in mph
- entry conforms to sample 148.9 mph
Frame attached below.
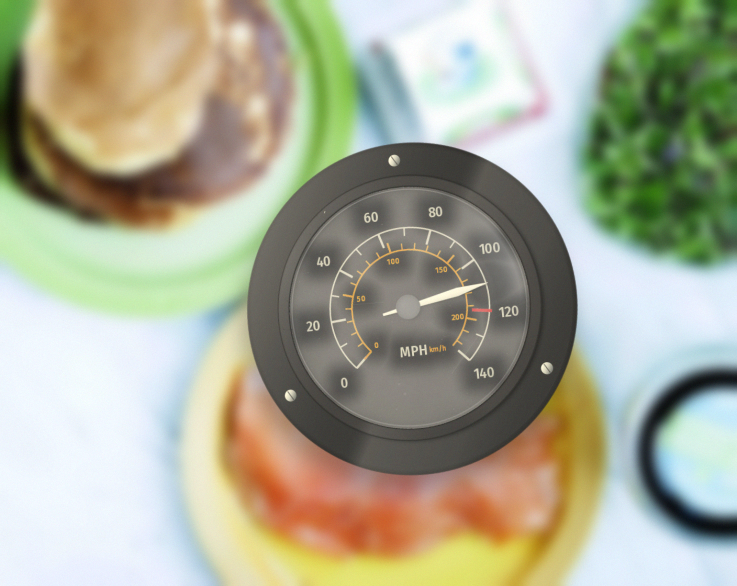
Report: 110 mph
